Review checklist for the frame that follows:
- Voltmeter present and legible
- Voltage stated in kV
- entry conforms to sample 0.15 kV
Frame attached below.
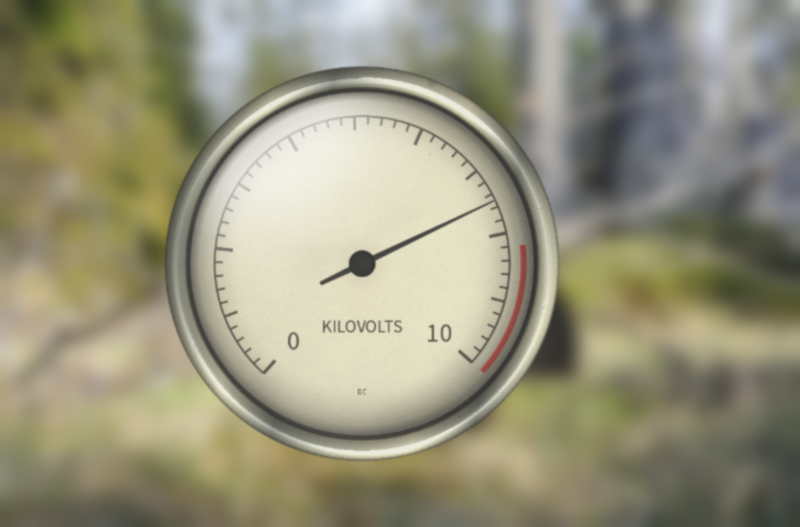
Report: 7.5 kV
